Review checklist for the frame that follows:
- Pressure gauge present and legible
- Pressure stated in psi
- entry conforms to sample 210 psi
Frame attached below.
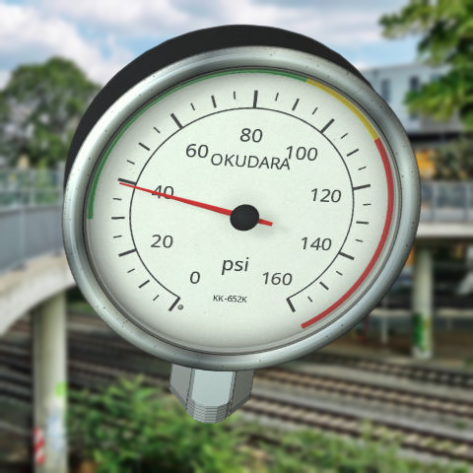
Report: 40 psi
